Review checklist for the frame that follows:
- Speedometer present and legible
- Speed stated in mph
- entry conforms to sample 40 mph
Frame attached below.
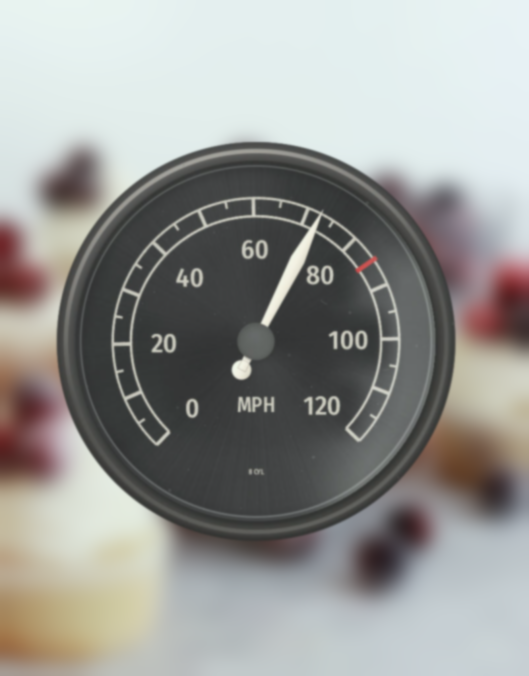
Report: 72.5 mph
